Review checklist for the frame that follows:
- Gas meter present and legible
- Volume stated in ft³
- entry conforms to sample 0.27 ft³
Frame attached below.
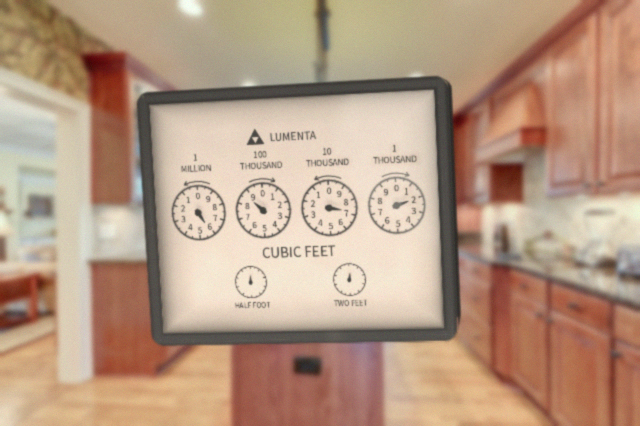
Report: 587200 ft³
